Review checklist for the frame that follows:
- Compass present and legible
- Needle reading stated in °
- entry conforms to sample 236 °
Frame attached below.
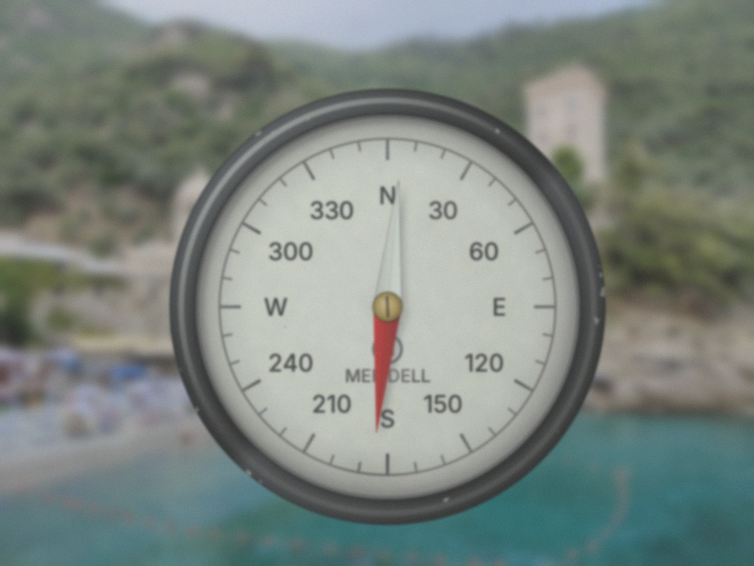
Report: 185 °
